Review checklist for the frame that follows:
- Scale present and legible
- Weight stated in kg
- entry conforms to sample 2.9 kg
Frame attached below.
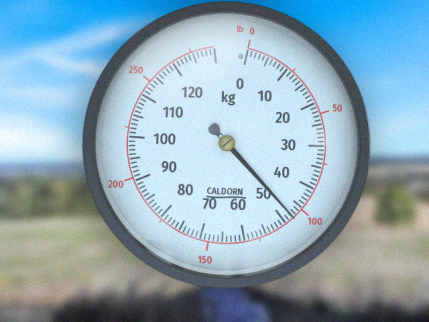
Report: 48 kg
